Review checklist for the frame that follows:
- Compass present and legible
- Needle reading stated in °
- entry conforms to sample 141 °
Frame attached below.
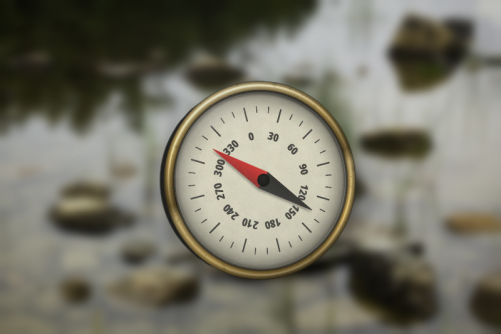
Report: 315 °
